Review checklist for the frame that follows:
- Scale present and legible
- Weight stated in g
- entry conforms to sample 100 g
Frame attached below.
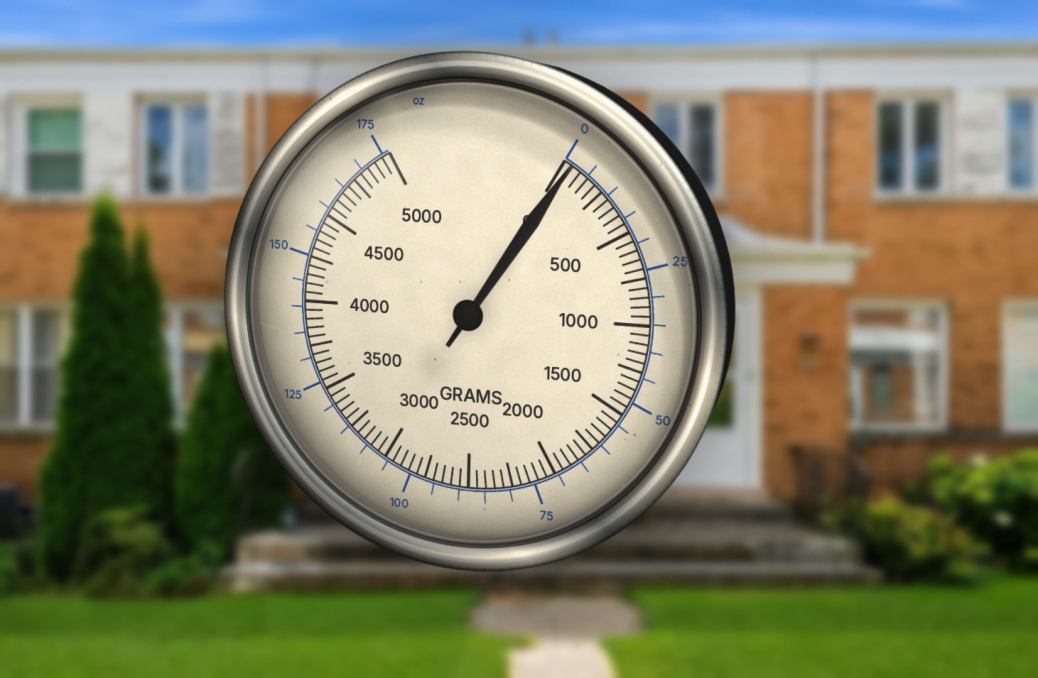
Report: 50 g
